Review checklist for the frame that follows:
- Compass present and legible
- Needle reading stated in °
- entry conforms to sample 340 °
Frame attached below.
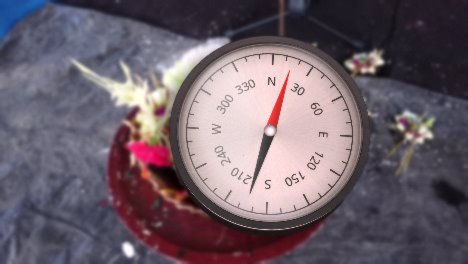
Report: 15 °
